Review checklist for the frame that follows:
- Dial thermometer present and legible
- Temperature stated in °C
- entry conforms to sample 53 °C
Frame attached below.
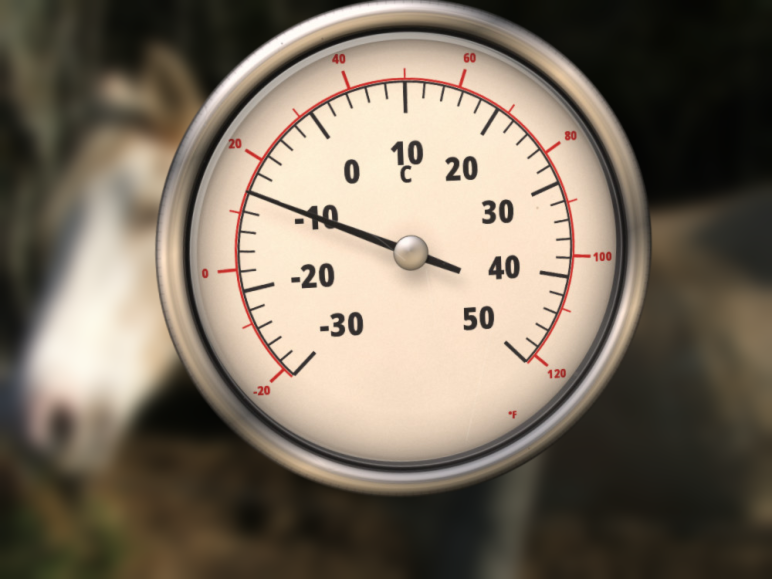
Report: -10 °C
